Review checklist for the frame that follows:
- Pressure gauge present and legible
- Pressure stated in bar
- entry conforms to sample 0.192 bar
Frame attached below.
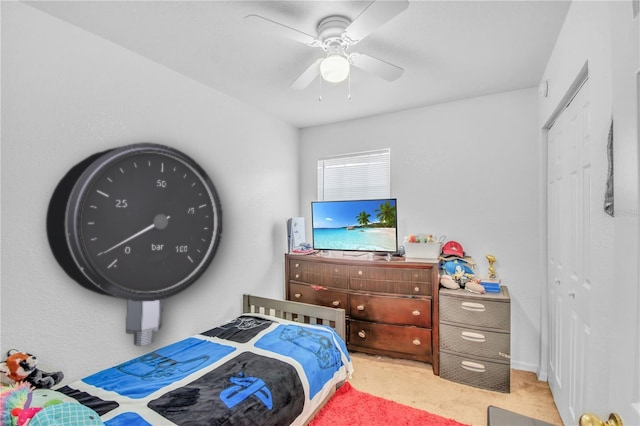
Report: 5 bar
